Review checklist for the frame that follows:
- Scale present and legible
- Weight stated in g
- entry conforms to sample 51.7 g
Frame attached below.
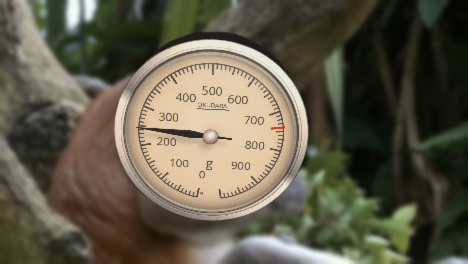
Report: 250 g
